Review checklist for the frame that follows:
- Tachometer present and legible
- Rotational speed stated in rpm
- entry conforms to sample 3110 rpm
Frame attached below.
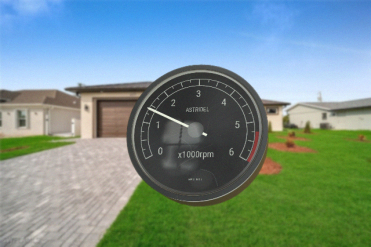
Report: 1375 rpm
